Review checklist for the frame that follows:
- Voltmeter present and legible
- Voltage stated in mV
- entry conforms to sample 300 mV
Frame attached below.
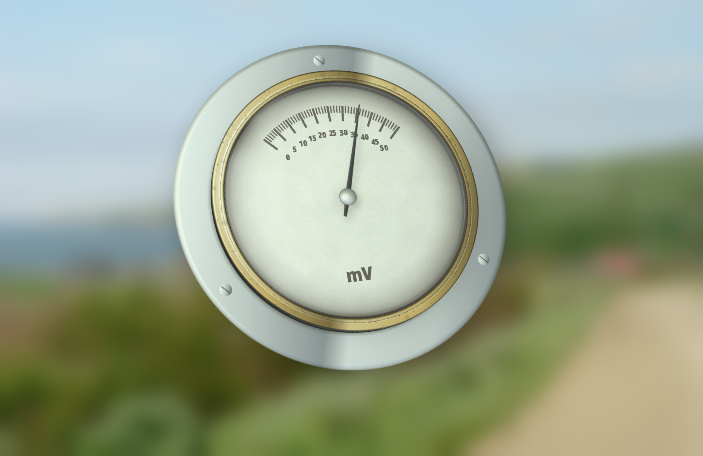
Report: 35 mV
